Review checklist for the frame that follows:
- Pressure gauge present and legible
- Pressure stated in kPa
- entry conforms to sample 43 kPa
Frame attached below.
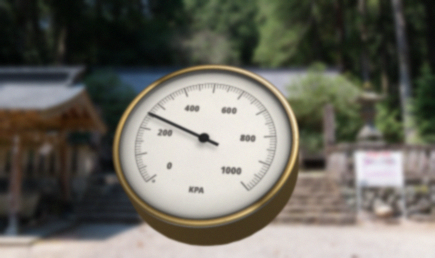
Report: 250 kPa
